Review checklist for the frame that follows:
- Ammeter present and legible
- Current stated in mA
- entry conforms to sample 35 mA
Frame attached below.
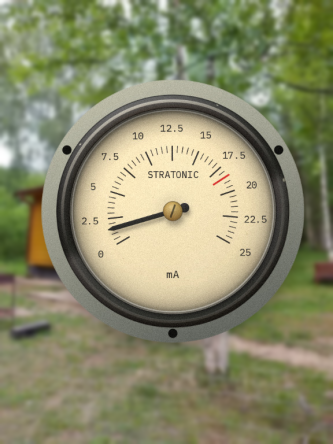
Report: 1.5 mA
